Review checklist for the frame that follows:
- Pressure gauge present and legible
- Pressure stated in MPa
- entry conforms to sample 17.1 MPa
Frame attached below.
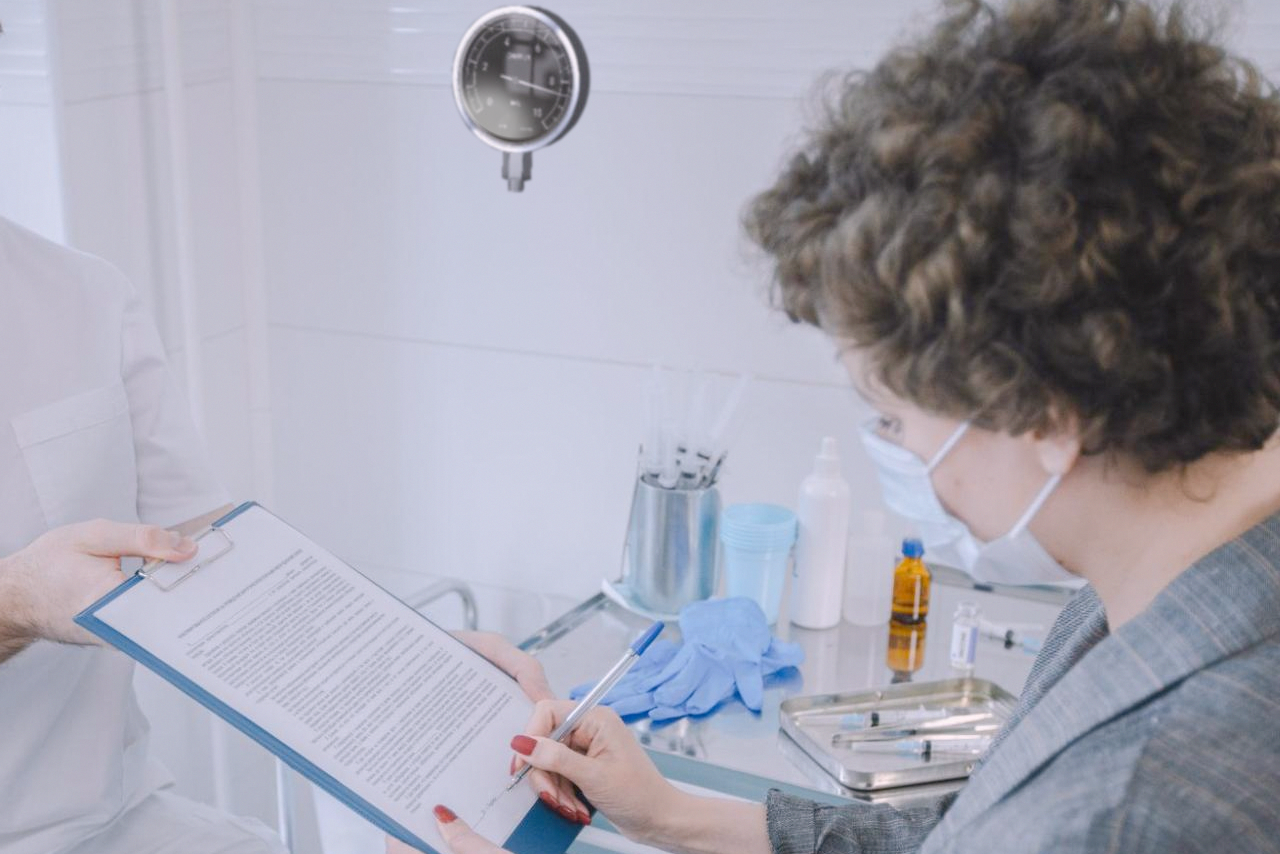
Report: 8.5 MPa
